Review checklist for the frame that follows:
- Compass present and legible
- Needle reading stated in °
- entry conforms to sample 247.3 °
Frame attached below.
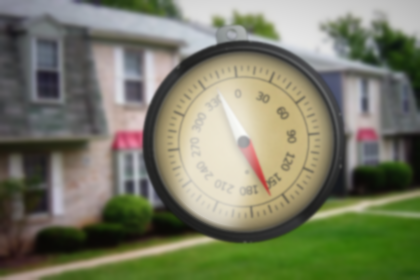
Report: 160 °
